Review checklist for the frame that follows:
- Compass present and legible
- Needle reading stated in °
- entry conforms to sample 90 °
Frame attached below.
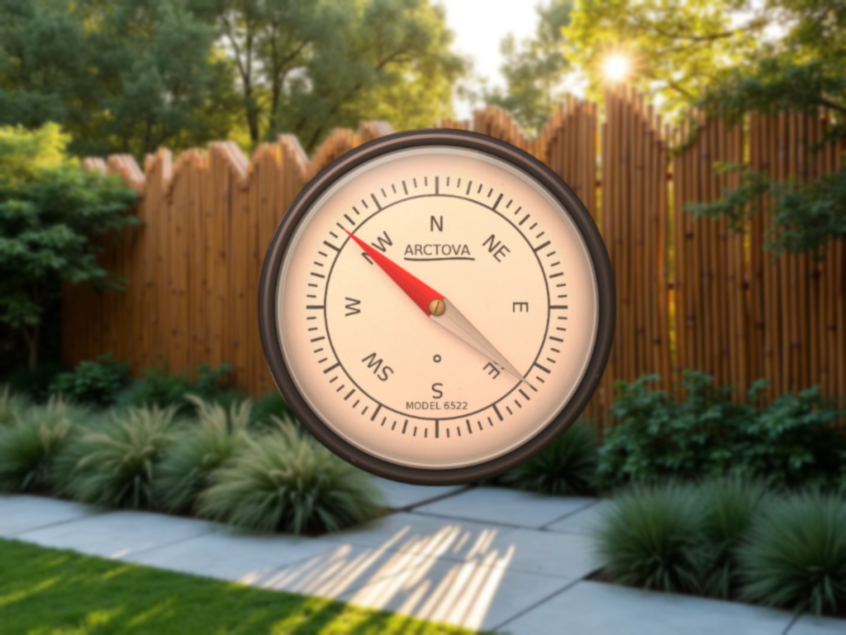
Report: 310 °
